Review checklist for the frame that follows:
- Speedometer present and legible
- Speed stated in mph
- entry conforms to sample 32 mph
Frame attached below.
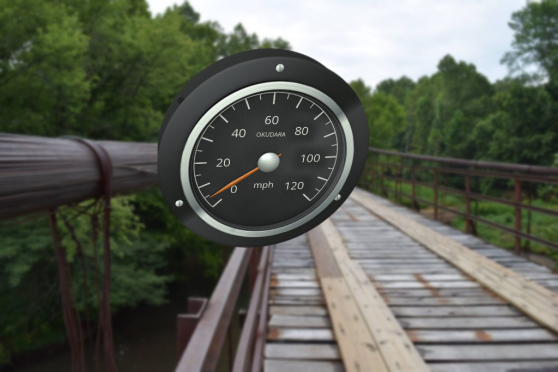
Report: 5 mph
